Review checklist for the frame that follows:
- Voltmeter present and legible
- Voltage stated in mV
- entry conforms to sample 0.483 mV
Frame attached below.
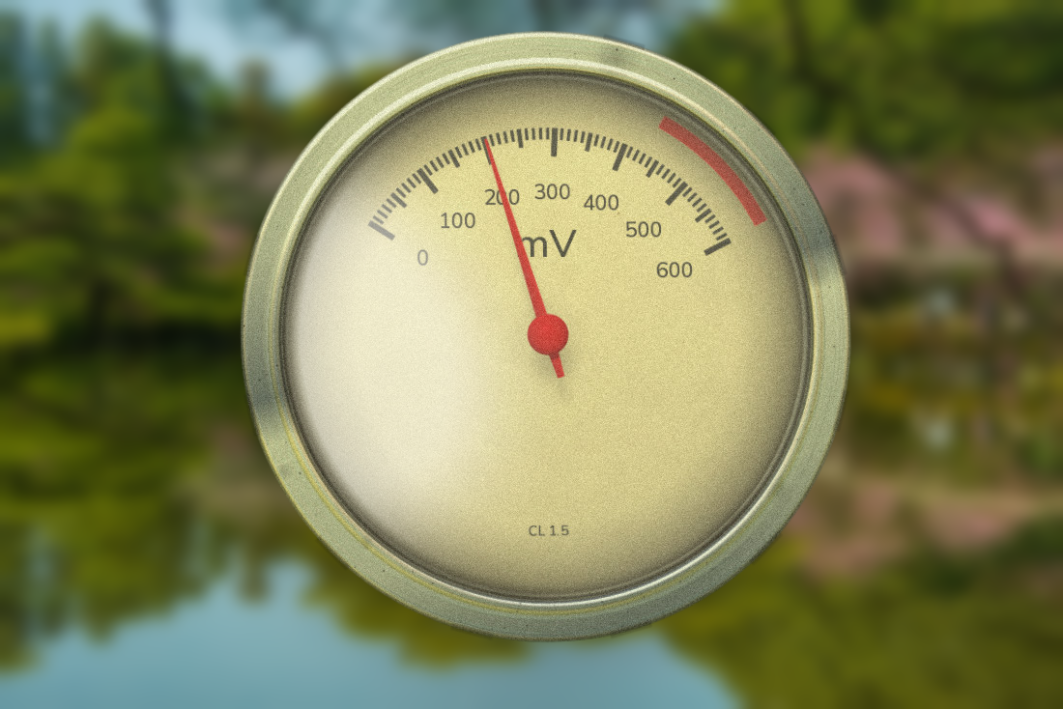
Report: 200 mV
